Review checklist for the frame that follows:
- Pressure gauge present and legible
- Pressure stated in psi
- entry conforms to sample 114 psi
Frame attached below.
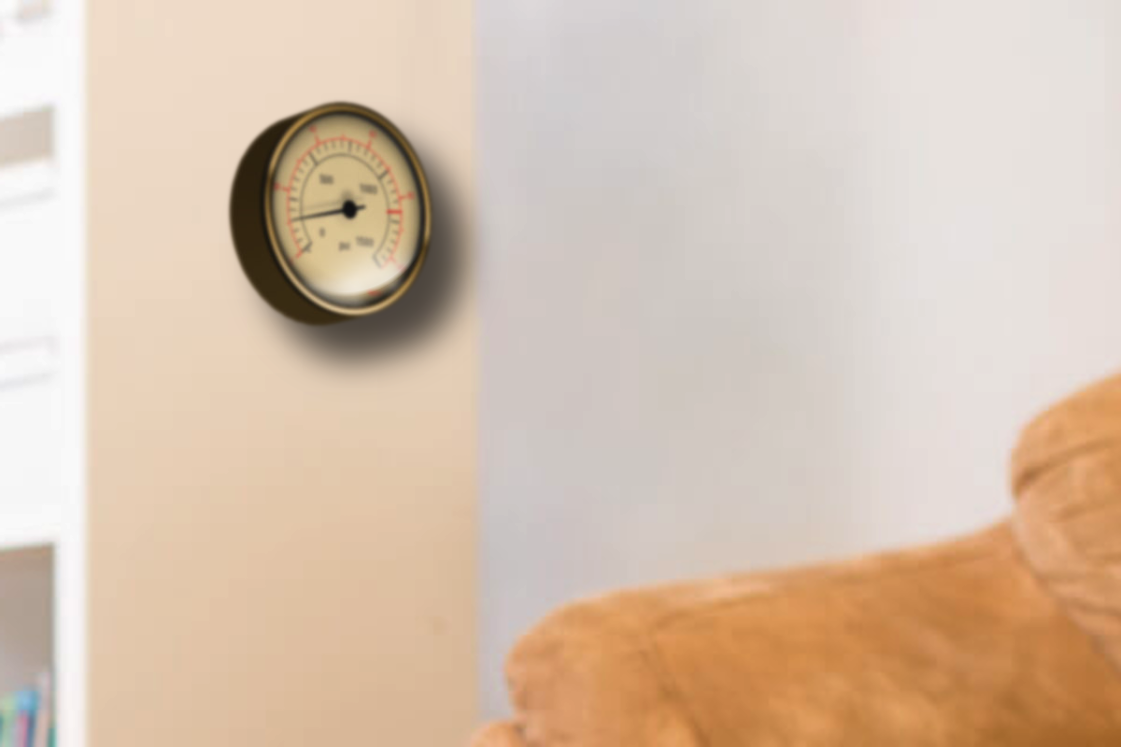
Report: 150 psi
